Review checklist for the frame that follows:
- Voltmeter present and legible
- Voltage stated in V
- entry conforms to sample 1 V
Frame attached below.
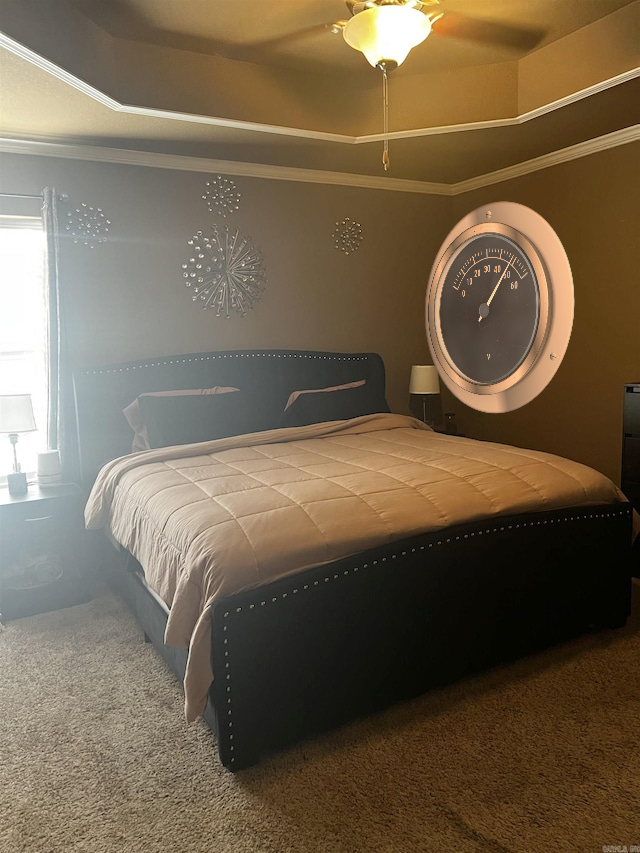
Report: 50 V
